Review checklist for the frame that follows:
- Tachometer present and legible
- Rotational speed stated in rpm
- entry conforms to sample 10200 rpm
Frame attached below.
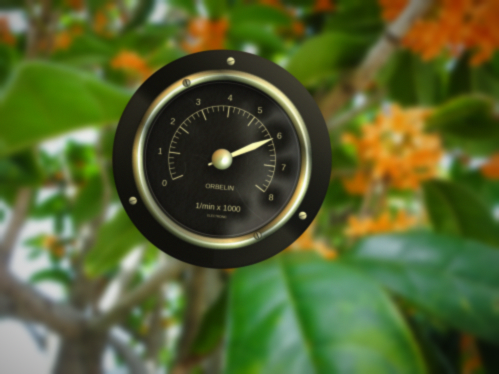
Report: 6000 rpm
